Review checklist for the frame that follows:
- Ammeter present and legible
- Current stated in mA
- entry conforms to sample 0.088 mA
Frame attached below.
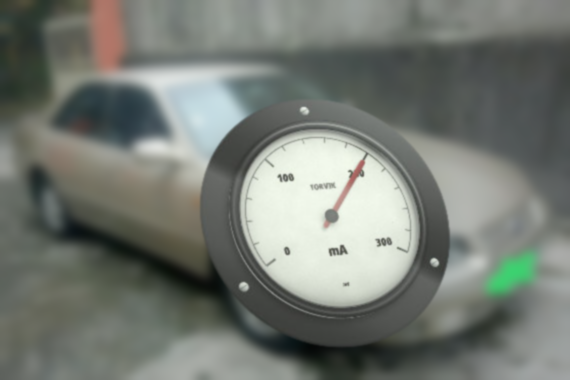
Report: 200 mA
